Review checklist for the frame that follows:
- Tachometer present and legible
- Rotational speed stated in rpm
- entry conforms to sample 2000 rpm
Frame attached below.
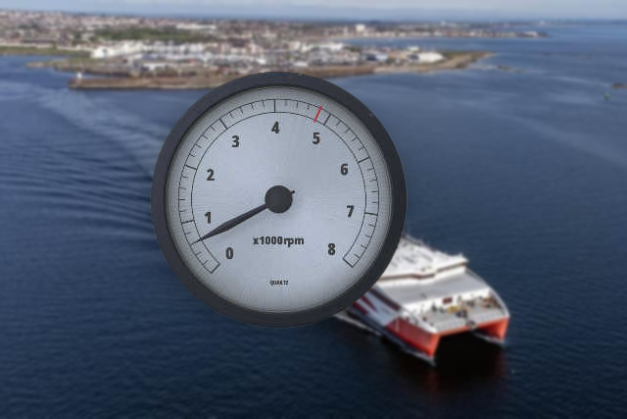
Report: 600 rpm
